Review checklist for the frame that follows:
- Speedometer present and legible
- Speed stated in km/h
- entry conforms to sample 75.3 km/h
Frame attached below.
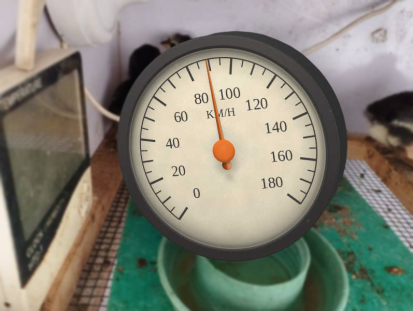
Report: 90 km/h
